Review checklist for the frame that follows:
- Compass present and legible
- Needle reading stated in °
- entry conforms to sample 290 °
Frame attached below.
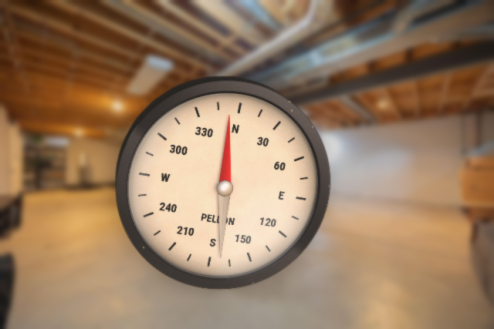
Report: 352.5 °
